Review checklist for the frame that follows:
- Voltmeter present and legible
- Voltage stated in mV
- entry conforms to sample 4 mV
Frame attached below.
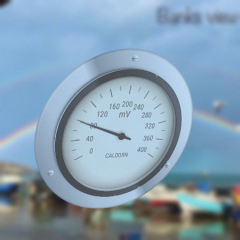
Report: 80 mV
